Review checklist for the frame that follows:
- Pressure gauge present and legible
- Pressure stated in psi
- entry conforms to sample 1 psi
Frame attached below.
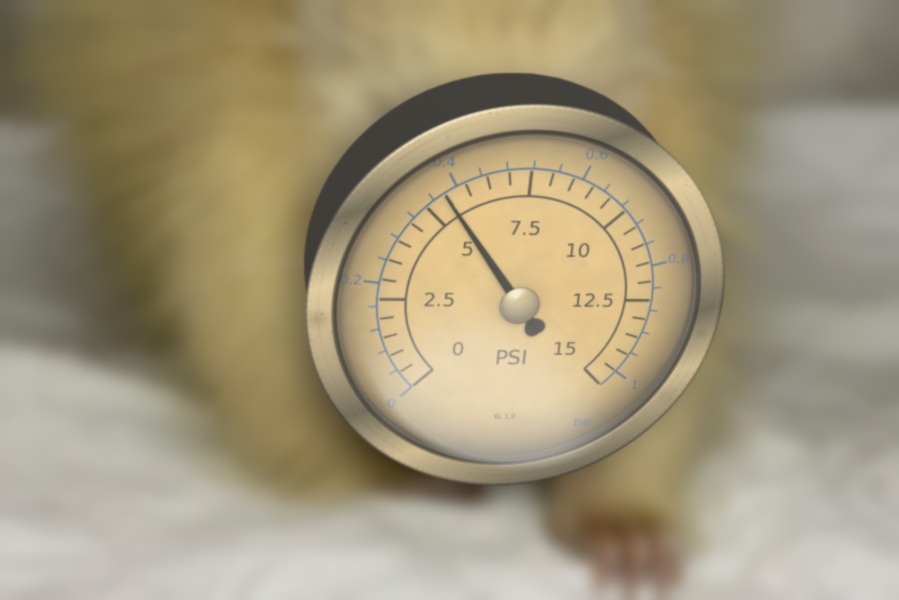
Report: 5.5 psi
